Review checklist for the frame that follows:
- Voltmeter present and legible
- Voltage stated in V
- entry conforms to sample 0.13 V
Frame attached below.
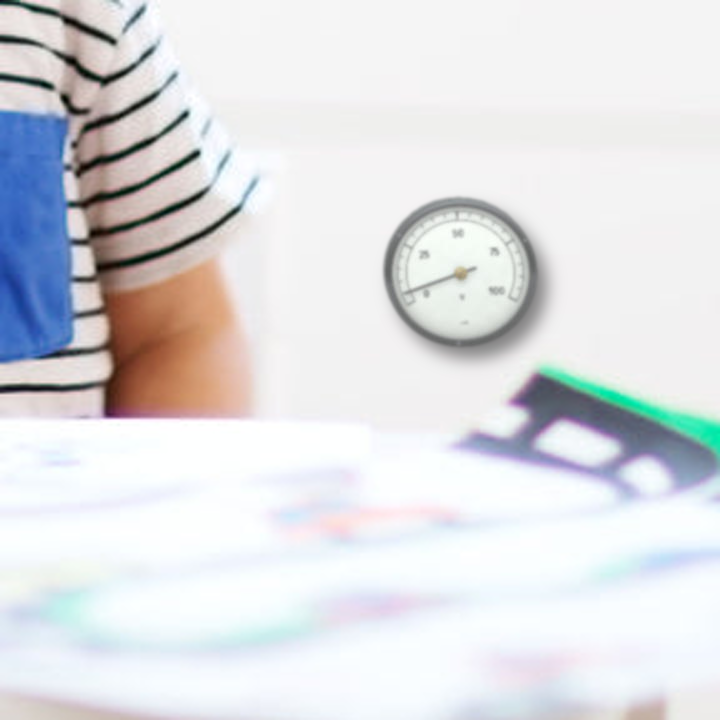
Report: 5 V
